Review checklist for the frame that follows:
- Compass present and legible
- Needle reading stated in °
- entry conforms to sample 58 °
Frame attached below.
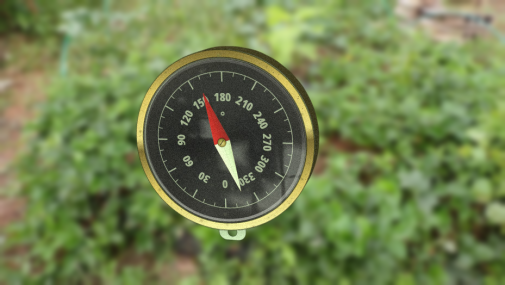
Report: 160 °
